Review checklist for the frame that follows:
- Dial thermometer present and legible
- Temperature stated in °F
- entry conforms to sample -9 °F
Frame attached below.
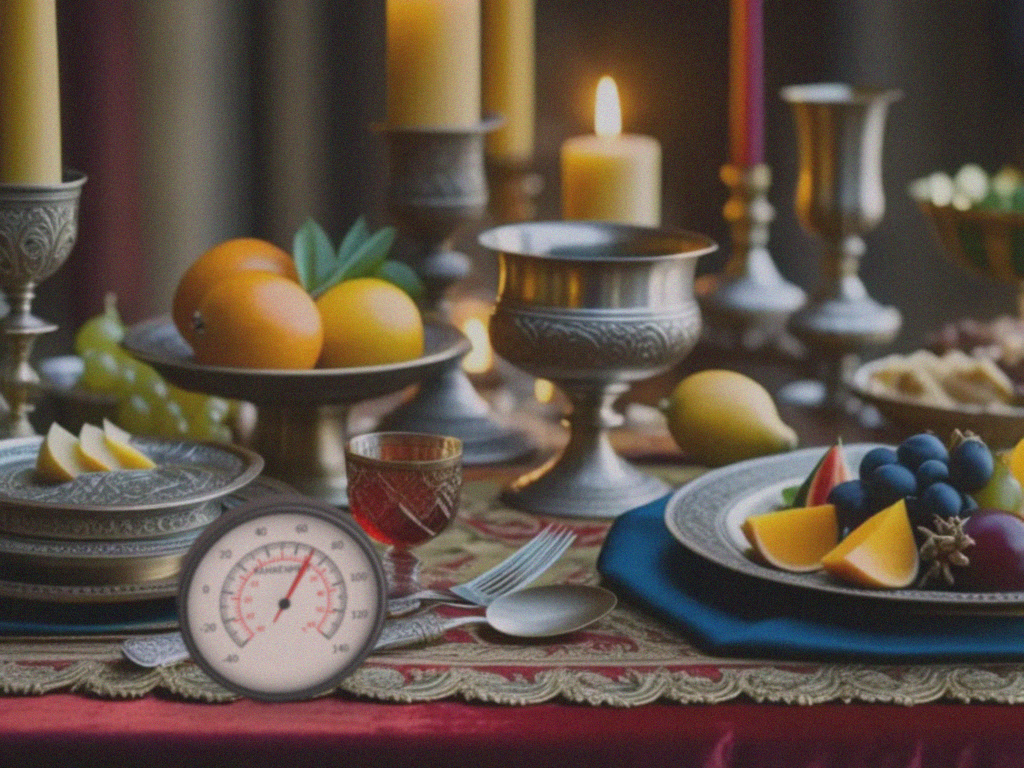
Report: 70 °F
